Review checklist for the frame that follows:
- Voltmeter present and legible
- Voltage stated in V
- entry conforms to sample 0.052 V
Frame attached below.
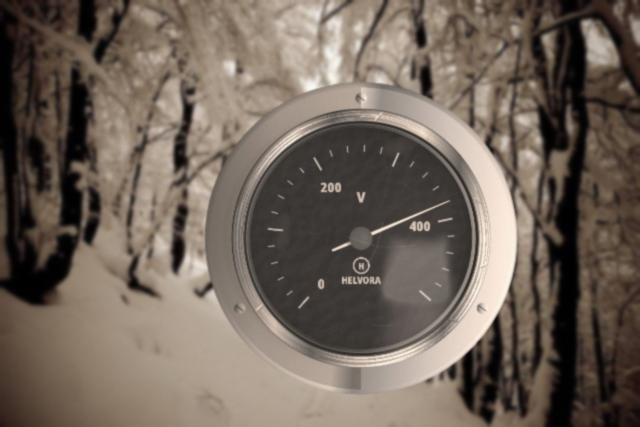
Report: 380 V
